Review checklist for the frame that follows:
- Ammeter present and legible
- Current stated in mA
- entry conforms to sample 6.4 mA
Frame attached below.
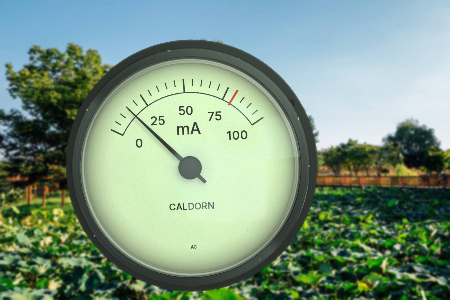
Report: 15 mA
